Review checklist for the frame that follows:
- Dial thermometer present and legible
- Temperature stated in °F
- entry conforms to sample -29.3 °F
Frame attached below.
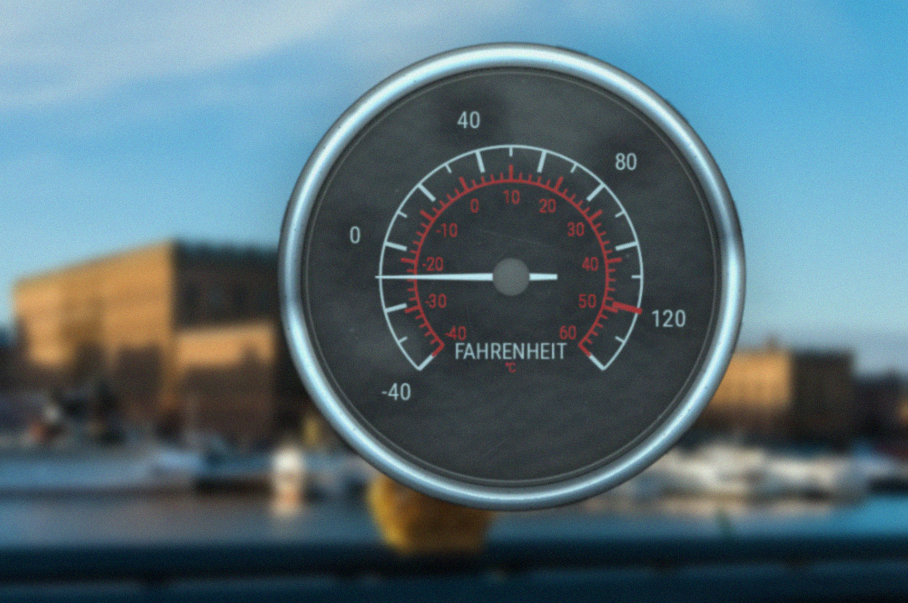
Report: -10 °F
